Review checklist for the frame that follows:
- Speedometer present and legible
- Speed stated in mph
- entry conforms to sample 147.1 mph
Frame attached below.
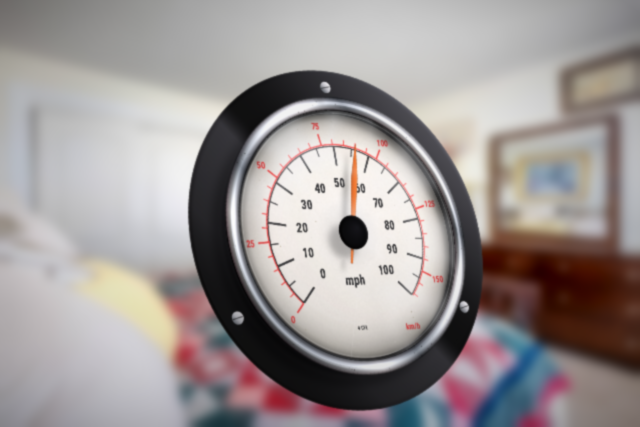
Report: 55 mph
